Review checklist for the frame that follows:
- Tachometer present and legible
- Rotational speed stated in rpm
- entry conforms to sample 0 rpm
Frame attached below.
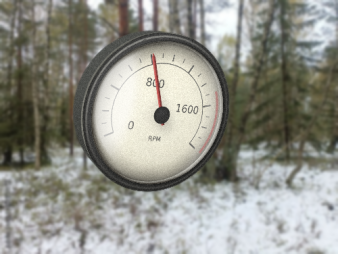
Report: 800 rpm
